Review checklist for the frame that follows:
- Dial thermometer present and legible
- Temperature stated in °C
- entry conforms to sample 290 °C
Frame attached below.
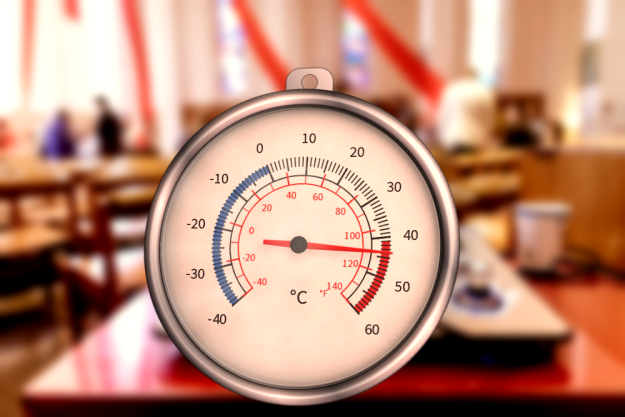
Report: 44 °C
